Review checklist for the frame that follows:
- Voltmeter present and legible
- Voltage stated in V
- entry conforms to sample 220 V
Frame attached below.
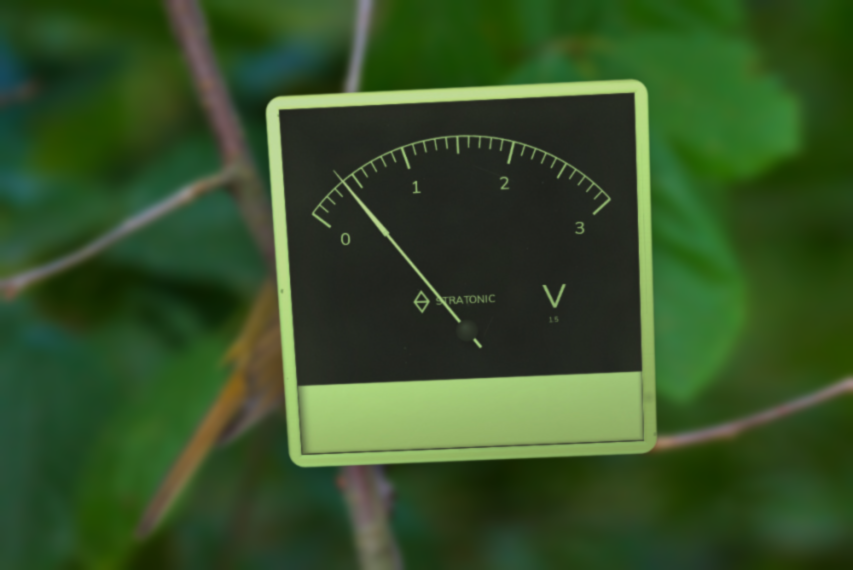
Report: 0.4 V
